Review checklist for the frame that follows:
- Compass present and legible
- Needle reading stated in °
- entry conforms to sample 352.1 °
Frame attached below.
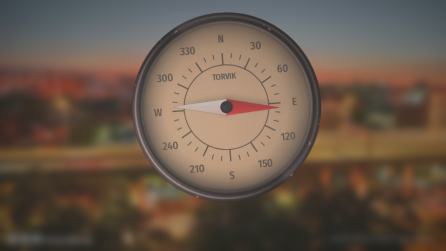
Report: 95 °
